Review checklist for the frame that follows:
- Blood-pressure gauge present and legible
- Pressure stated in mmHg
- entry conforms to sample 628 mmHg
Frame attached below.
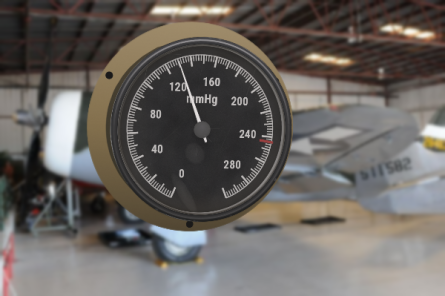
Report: 130 mmHg
